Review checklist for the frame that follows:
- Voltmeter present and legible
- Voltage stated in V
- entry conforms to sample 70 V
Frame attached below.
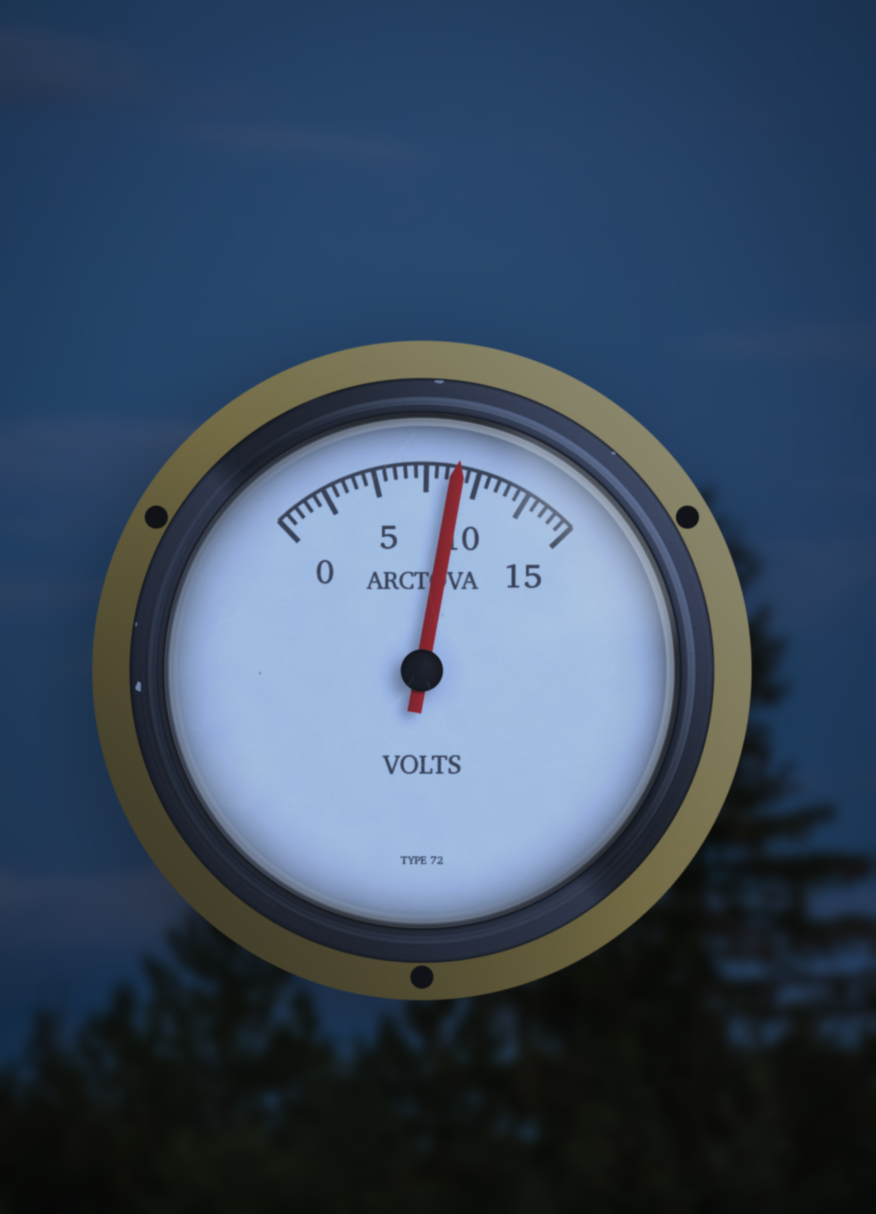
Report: 9 V
